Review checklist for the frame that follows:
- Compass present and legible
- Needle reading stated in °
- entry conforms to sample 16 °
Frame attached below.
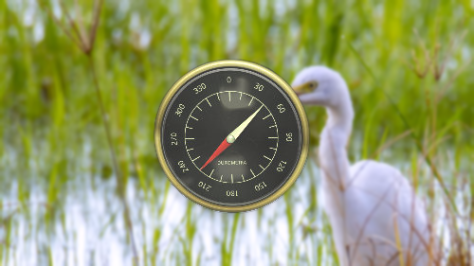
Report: 225 °
